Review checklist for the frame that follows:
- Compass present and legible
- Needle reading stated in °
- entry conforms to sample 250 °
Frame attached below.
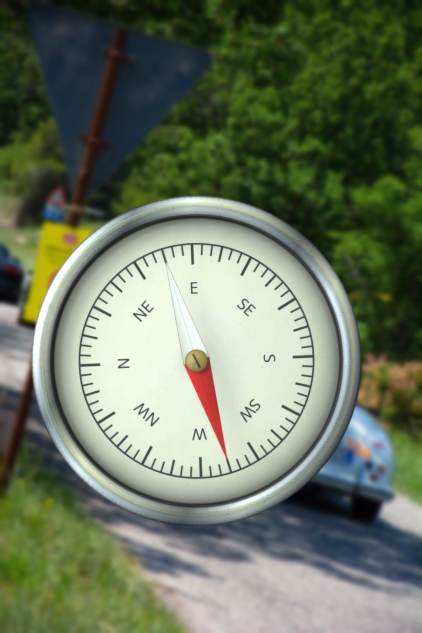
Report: 255 °
